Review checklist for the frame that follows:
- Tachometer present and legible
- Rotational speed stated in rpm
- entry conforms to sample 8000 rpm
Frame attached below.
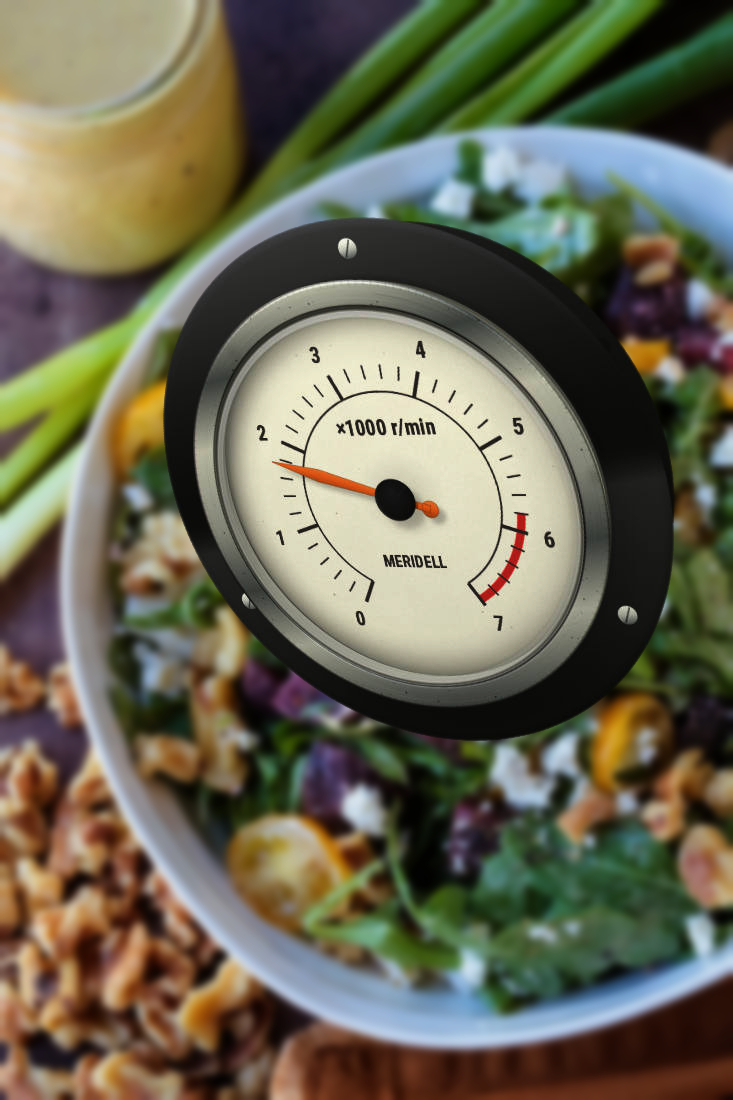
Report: 1800 rpm
